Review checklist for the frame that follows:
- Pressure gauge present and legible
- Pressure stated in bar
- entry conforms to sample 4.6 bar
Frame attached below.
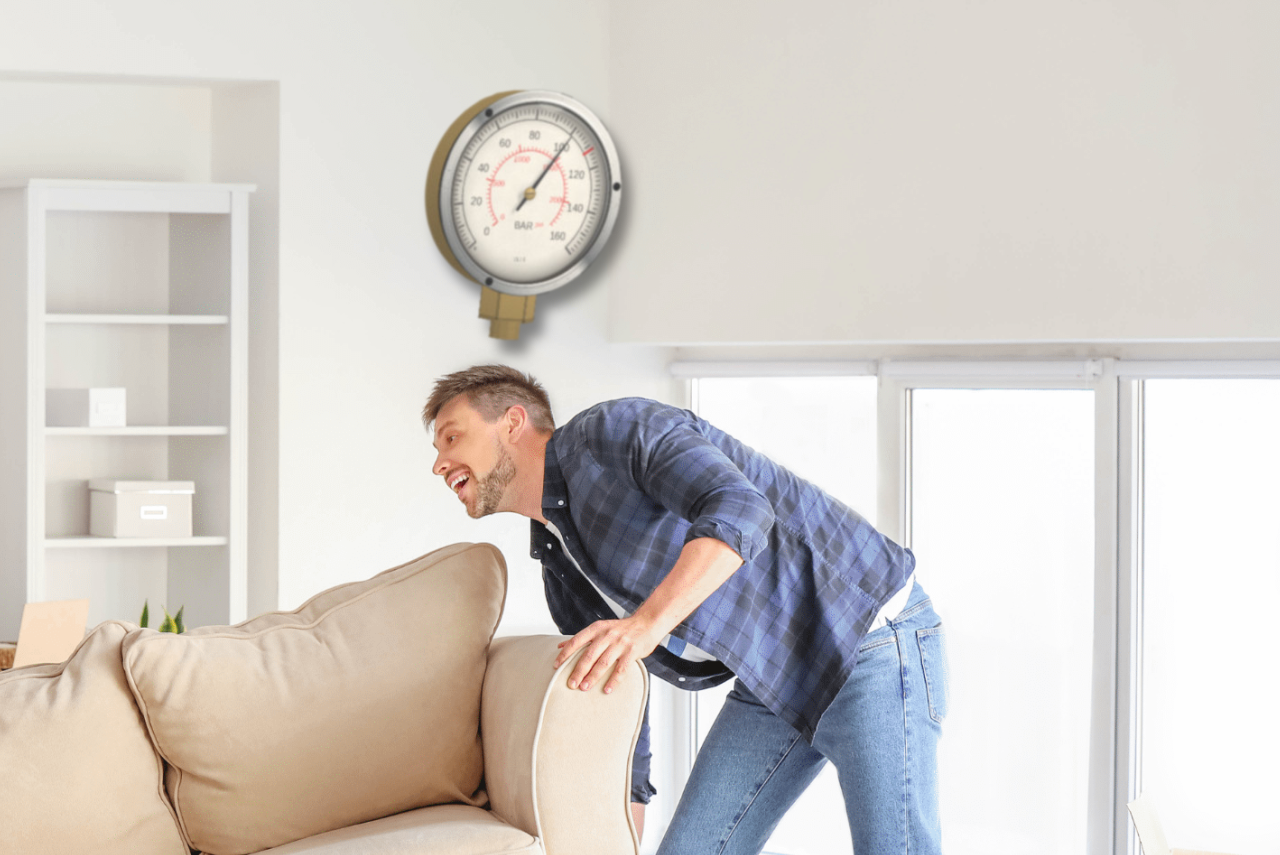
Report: 100 bar
